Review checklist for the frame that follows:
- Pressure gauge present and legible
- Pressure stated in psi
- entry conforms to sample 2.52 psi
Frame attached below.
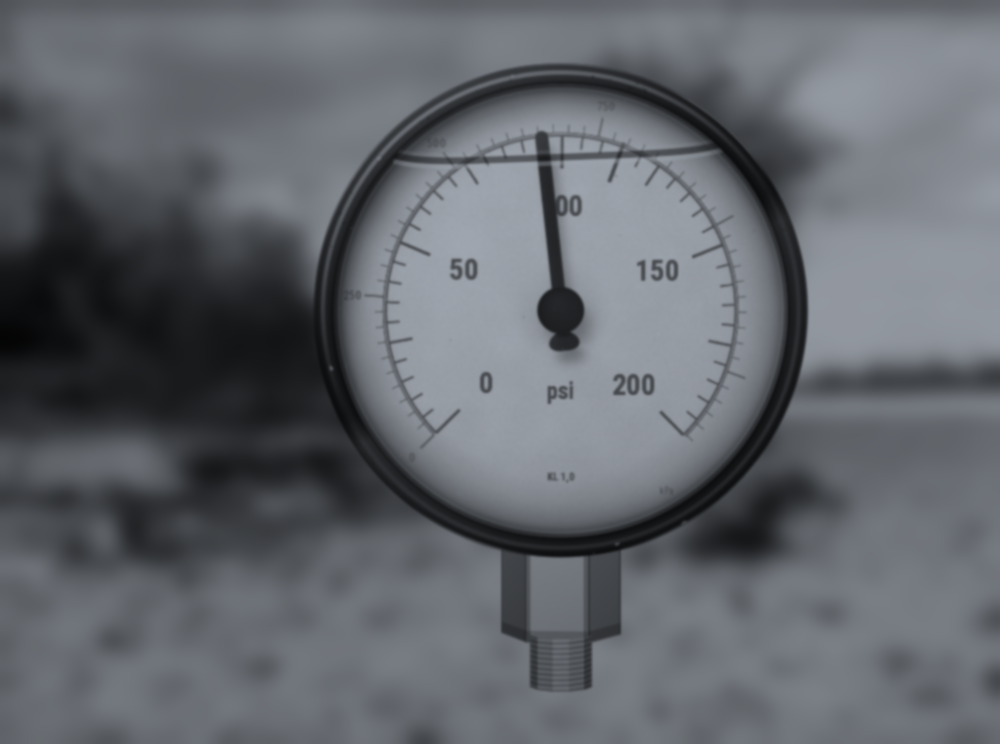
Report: 95 psi
